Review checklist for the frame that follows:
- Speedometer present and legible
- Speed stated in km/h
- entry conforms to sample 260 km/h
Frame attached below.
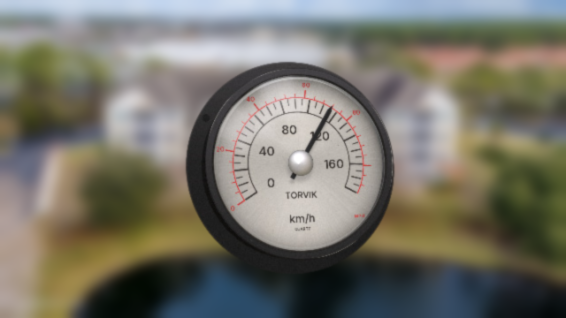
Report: 115 km/h
